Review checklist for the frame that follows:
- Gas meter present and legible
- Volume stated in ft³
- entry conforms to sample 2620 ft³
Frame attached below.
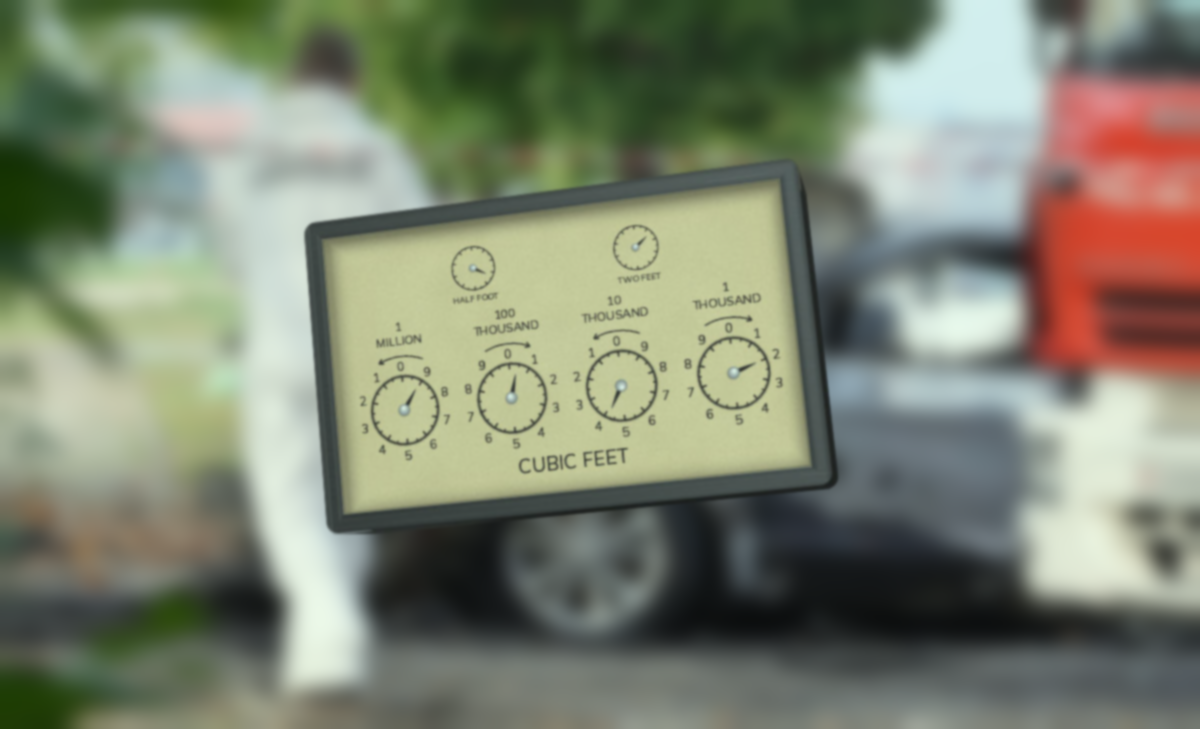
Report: 904200 ft³
